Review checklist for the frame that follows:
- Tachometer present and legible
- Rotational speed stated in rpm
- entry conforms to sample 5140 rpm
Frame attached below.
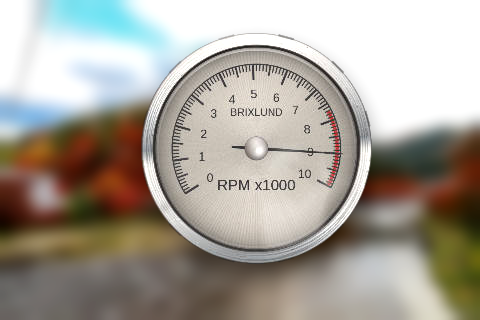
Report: 9000 rpm
